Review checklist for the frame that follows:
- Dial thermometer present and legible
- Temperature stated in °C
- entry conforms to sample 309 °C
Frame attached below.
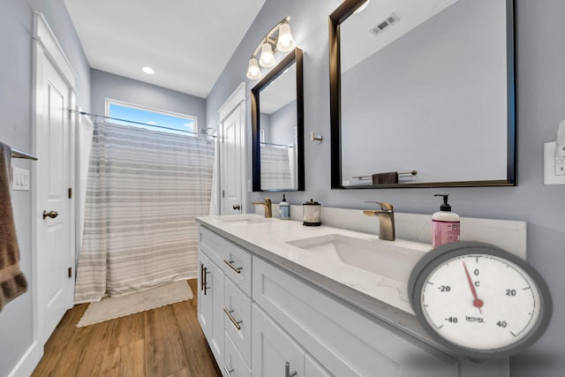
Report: -5 °C
